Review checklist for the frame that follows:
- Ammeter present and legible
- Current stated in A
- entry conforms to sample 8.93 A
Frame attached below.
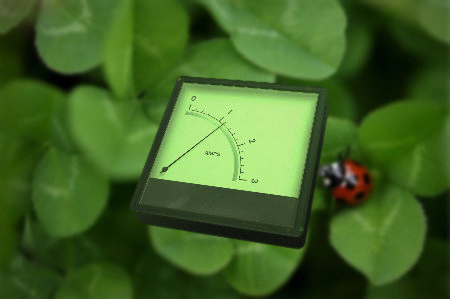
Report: 1.2 A
